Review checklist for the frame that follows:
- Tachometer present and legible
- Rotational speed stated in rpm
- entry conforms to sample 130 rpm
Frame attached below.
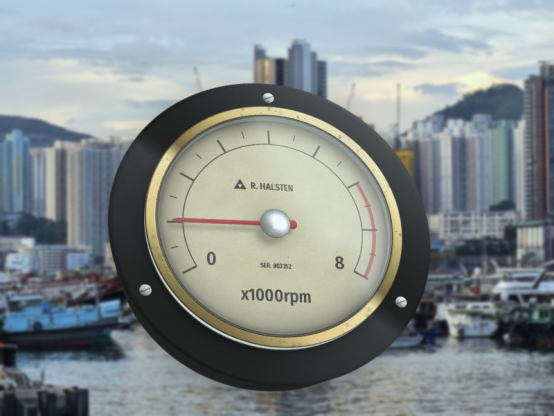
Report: 1000 rpm
